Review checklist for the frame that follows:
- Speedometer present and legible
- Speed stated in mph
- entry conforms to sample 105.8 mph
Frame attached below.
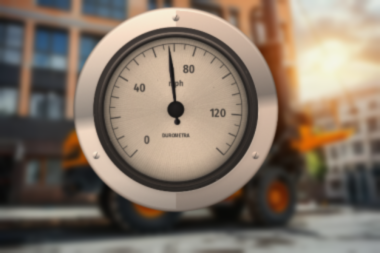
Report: 67.5 mph
